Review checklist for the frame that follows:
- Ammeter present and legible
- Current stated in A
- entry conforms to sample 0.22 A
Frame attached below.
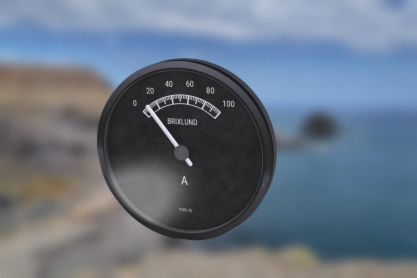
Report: 10 A
